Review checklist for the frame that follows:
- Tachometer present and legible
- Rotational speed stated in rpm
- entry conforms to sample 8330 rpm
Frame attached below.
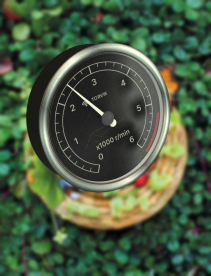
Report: 2400 rpm
